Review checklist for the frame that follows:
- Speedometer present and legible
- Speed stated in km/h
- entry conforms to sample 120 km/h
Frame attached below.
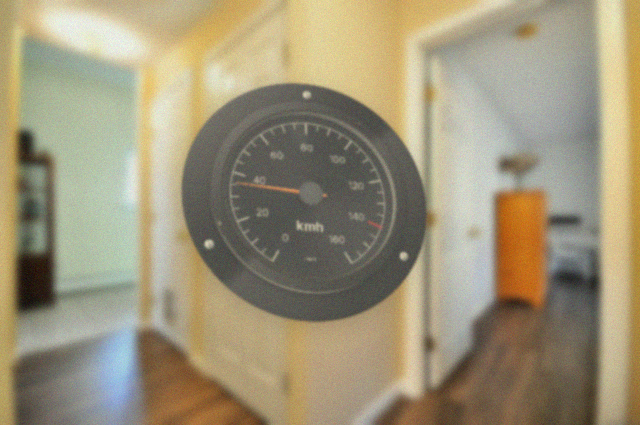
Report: 35 km/h
